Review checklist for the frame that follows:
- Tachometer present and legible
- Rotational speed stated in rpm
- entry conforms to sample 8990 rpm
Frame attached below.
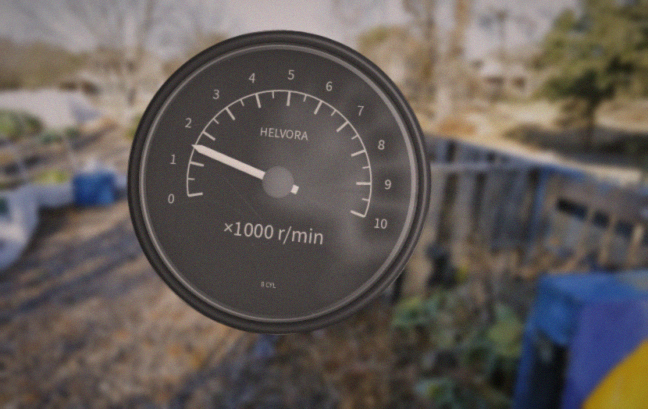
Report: 1500 rpm
